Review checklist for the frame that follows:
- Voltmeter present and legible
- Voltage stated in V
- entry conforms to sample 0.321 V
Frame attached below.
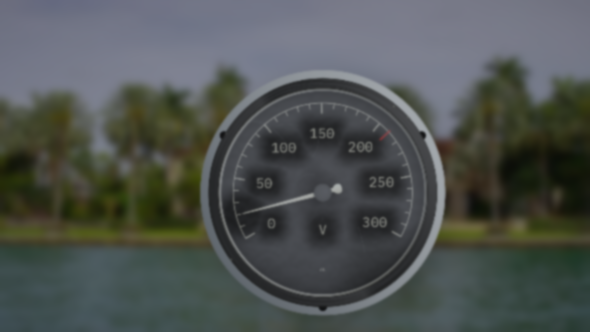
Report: 20 V
